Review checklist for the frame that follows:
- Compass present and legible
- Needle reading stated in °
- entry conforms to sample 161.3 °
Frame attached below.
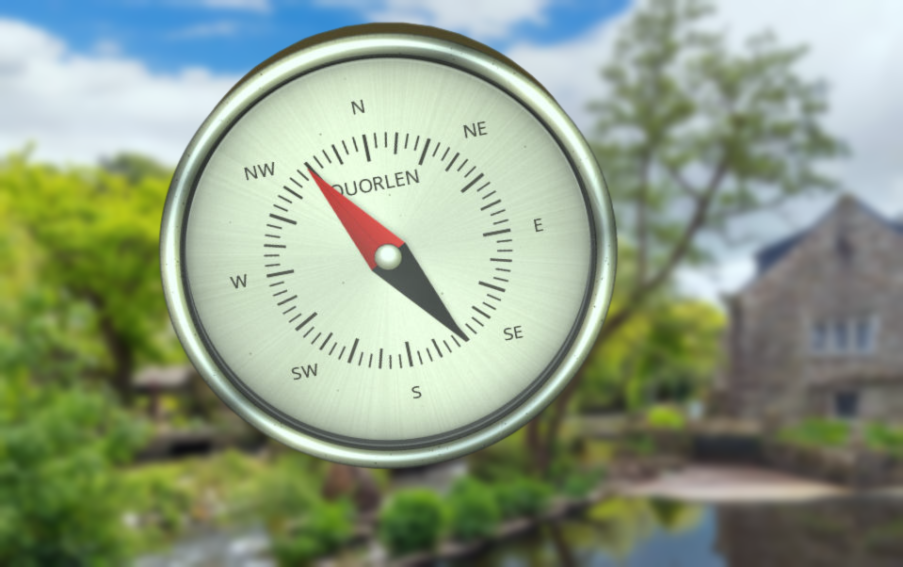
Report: 330 °
